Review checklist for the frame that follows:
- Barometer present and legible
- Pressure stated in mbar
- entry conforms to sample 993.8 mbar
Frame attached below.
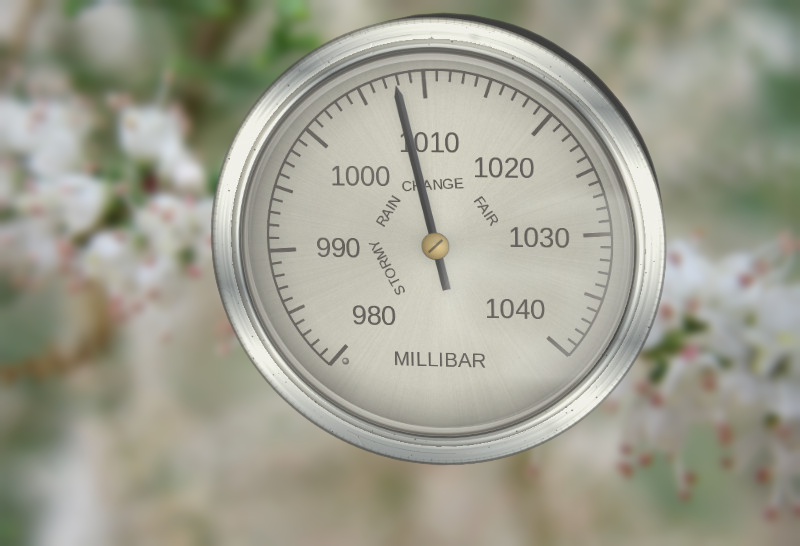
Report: 1008 mbar
